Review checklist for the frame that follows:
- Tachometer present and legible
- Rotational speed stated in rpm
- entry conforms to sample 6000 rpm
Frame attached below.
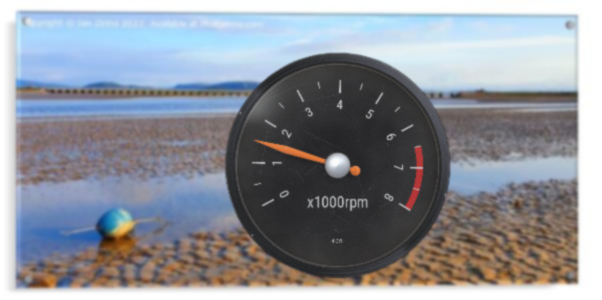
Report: 1500 rpm
